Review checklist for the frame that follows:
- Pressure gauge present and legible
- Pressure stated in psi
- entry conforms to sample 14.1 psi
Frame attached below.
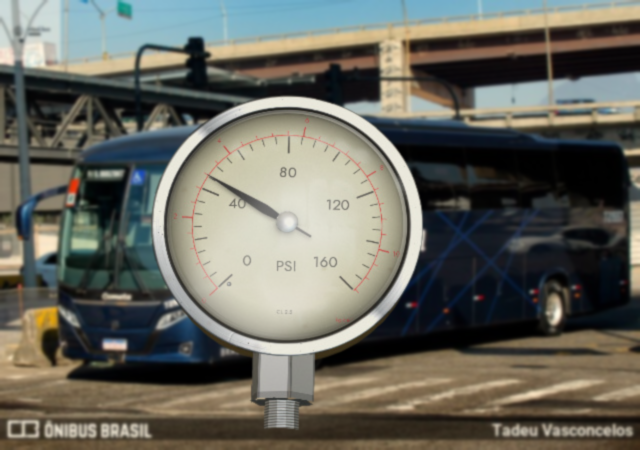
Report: 45 psi
